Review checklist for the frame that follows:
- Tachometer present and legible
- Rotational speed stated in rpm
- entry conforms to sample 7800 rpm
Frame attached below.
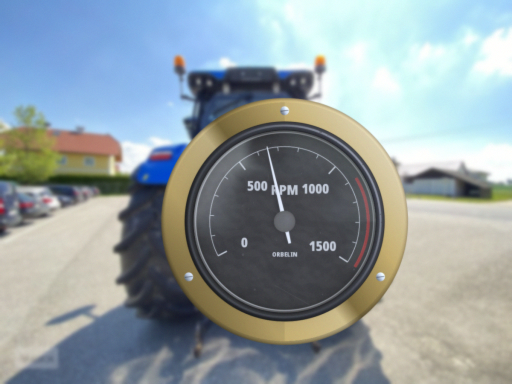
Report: 650 rpm
